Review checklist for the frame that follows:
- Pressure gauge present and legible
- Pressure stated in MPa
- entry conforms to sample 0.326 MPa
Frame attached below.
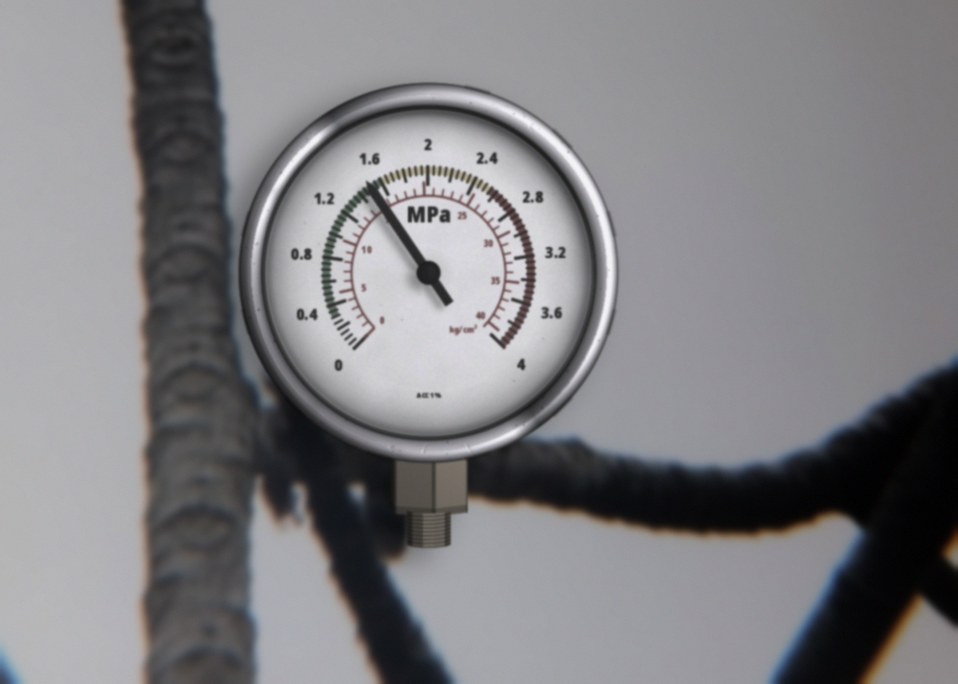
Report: 1.5 MPa
